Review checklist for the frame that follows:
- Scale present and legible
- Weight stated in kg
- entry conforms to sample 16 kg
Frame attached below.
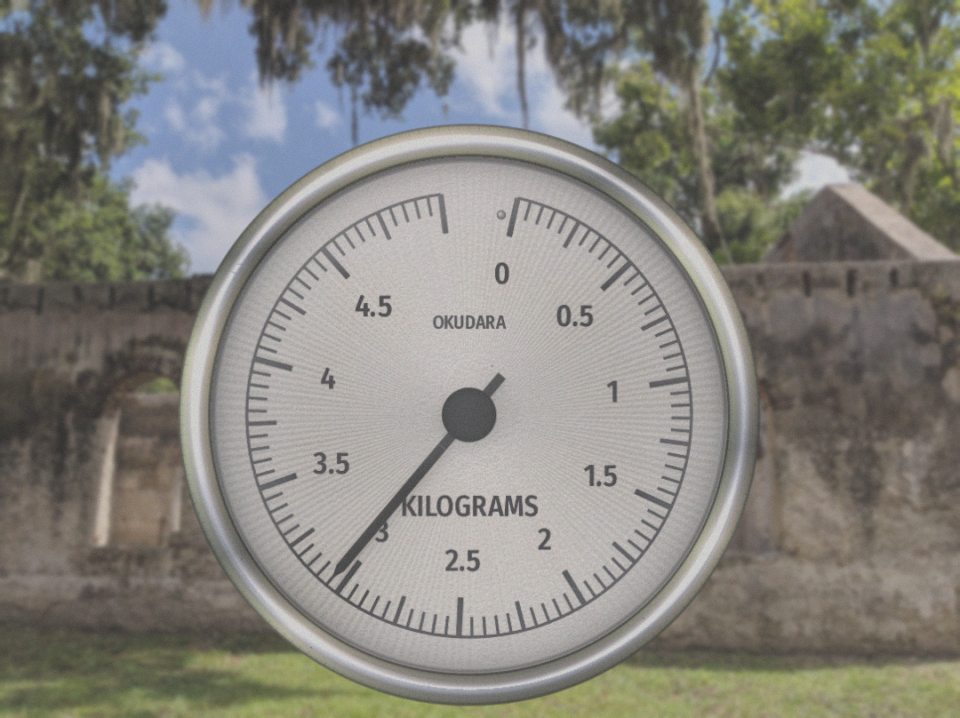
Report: 3.05 kg
